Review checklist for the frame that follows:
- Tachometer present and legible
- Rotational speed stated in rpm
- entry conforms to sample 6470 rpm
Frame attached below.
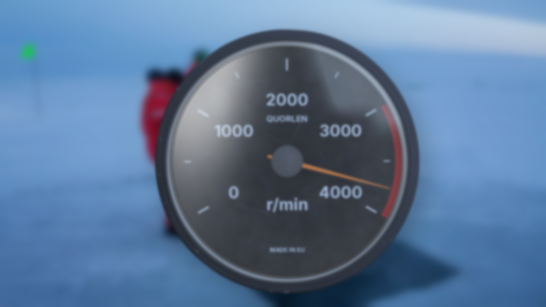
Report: 3750 rpm
